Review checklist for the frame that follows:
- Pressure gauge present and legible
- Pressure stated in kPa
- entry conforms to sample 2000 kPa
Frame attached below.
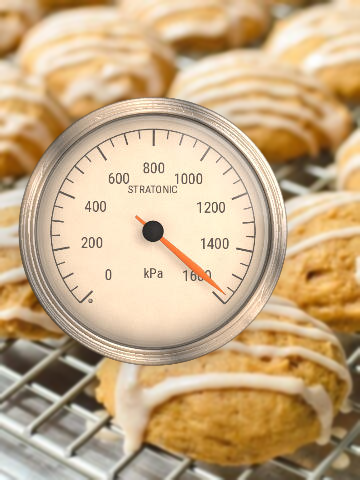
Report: 1575 kPa
